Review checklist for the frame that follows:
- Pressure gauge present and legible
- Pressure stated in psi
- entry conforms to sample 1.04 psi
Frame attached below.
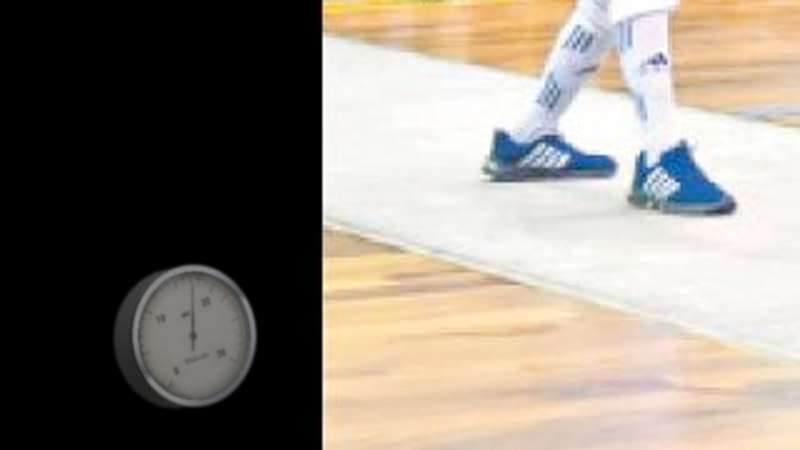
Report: 17 psi
